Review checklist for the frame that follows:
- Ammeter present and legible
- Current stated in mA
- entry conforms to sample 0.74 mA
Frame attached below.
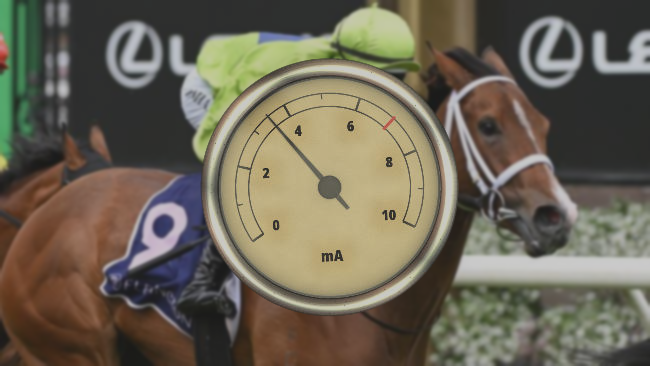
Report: 3.5 mA
